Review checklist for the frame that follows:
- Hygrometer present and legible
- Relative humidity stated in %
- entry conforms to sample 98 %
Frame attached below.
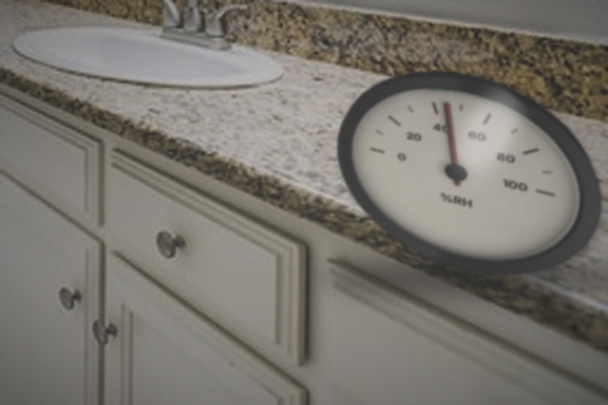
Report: 45 %
